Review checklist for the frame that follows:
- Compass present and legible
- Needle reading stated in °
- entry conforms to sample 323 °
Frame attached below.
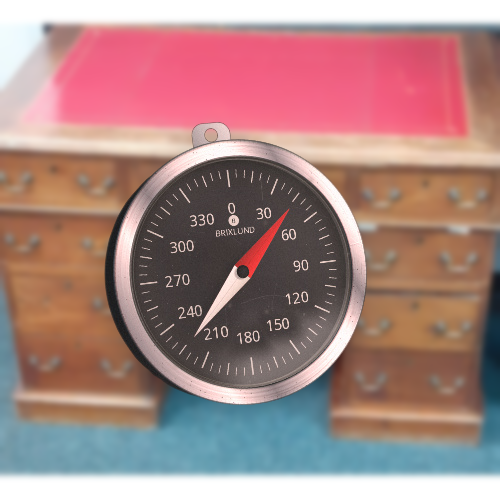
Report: 45 °
